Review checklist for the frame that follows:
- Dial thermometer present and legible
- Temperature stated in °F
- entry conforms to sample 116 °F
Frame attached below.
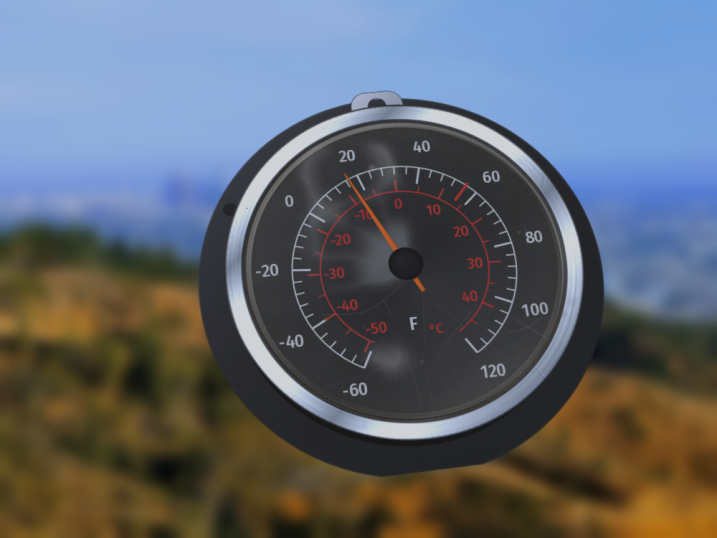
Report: 16 °F
